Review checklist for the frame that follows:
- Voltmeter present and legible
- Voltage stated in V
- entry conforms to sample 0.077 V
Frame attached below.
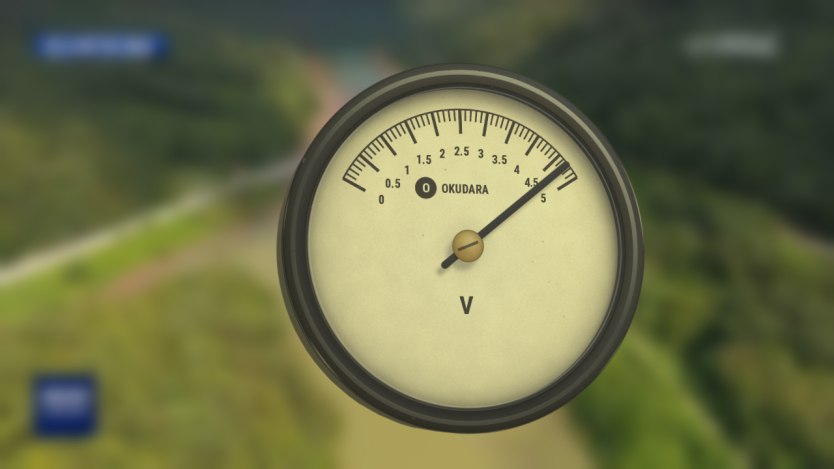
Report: 4.7 V
